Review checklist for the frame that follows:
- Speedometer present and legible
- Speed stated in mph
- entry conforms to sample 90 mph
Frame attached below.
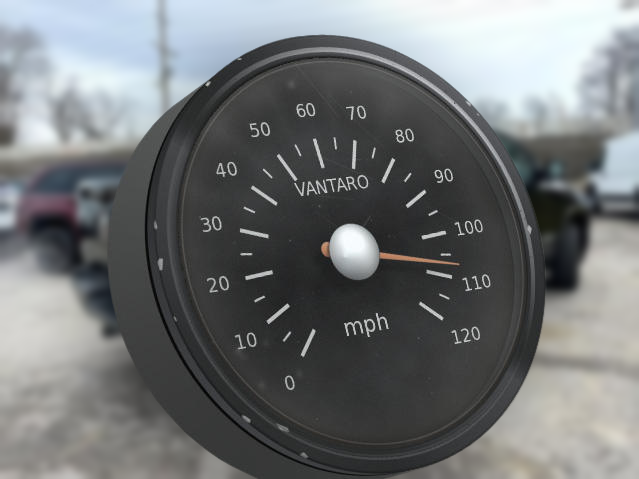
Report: 107.5 mph
